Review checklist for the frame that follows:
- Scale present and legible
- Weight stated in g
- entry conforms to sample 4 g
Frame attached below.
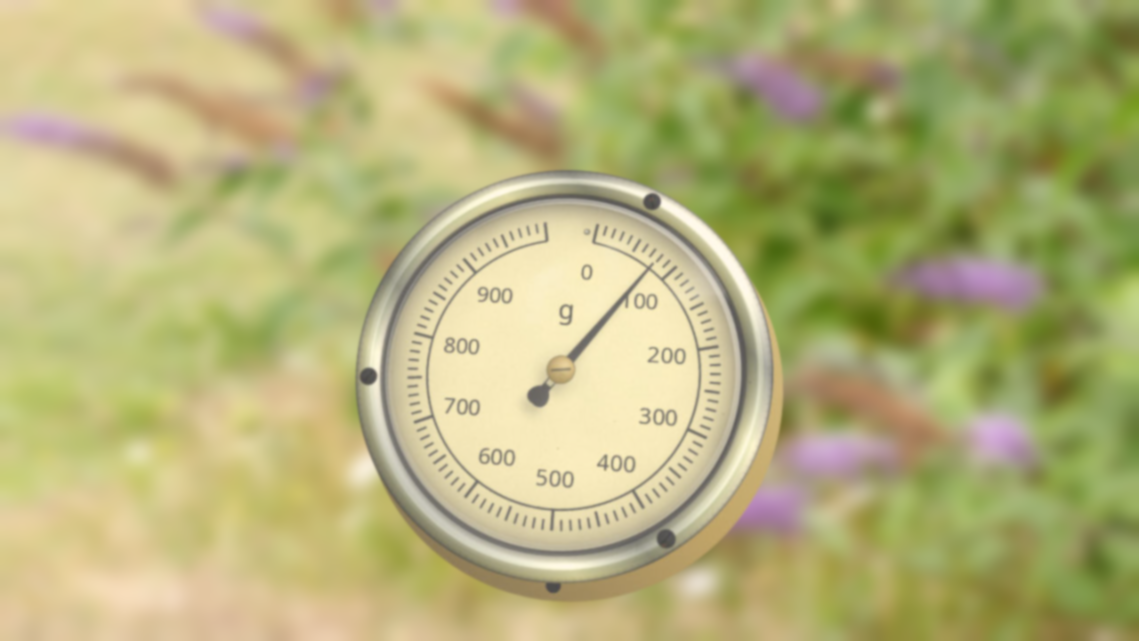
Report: 80 g
